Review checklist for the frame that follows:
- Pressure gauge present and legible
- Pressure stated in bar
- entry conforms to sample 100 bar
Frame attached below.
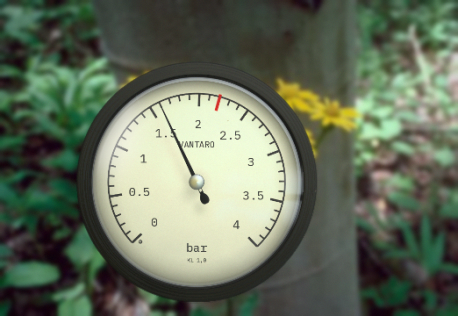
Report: 1.6 bar
